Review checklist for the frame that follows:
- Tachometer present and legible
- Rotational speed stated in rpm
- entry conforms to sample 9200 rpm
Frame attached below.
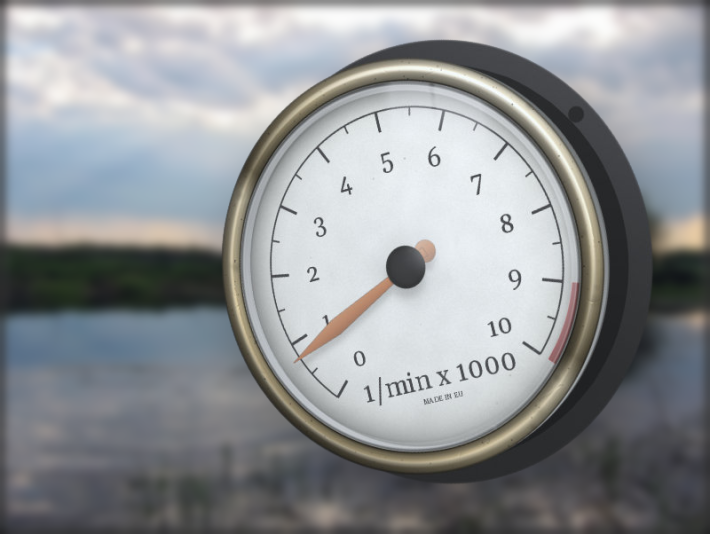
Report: 750 rpm
